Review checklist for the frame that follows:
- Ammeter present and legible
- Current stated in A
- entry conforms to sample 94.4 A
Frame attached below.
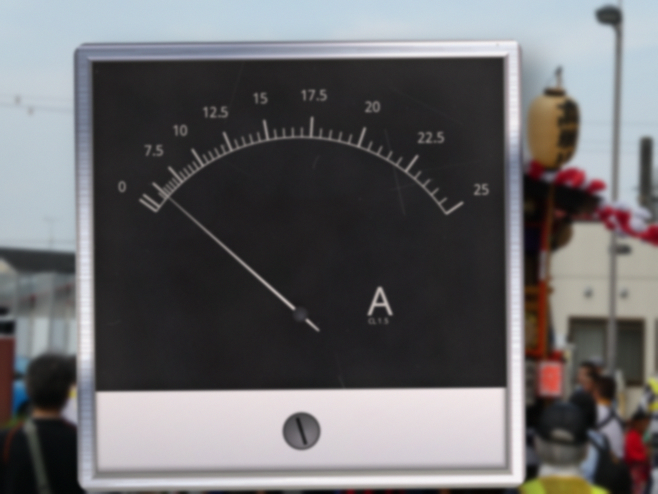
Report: 5 A
